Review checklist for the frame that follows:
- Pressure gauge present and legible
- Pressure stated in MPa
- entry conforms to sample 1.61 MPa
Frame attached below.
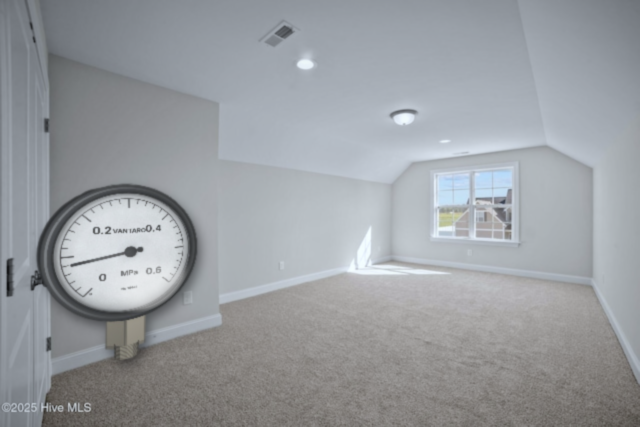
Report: 0.08 MPa
